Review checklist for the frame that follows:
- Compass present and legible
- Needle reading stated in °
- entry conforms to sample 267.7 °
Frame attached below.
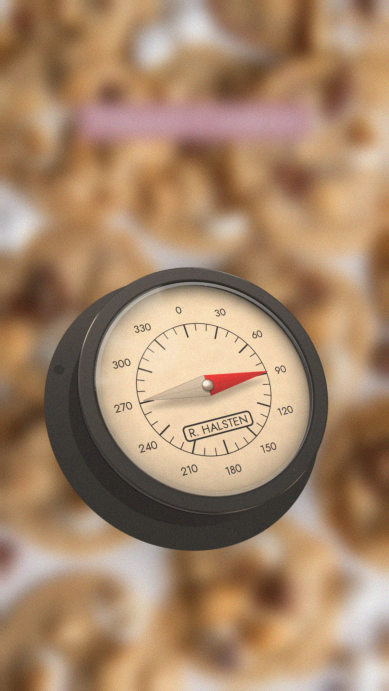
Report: 90 °
